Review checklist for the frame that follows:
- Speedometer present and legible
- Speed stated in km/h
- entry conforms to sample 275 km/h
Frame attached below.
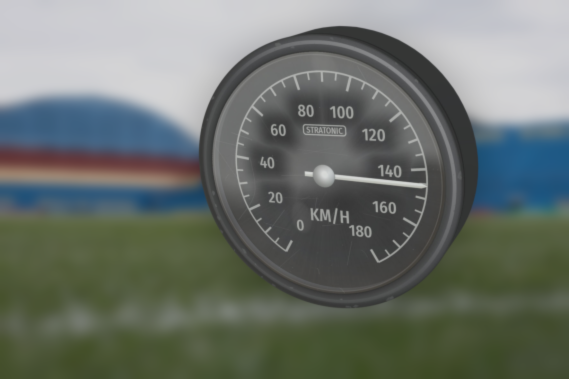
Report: 145 km/h
